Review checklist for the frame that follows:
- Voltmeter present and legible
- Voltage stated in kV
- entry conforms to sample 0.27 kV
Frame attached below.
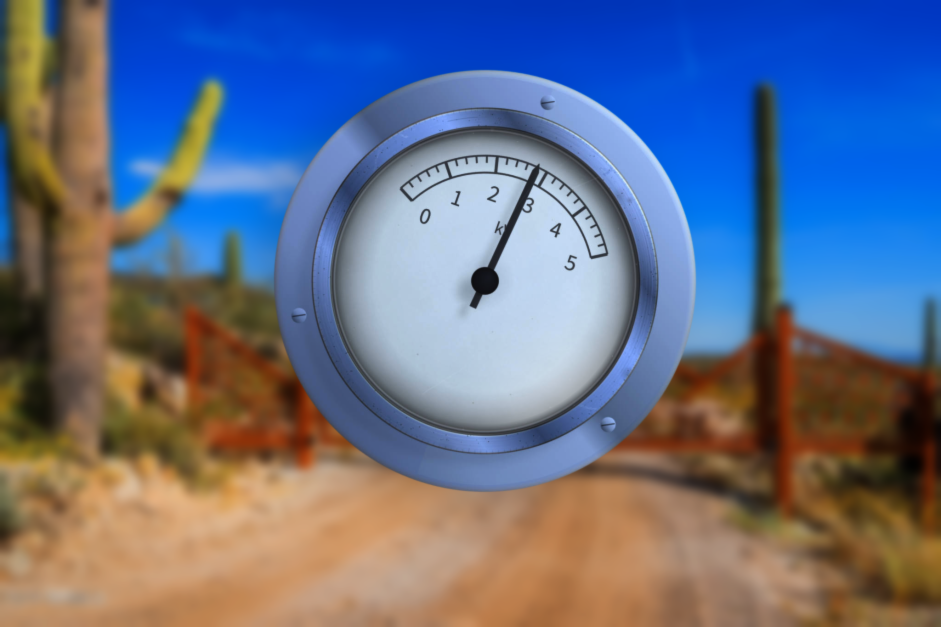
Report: 2.8 kV
